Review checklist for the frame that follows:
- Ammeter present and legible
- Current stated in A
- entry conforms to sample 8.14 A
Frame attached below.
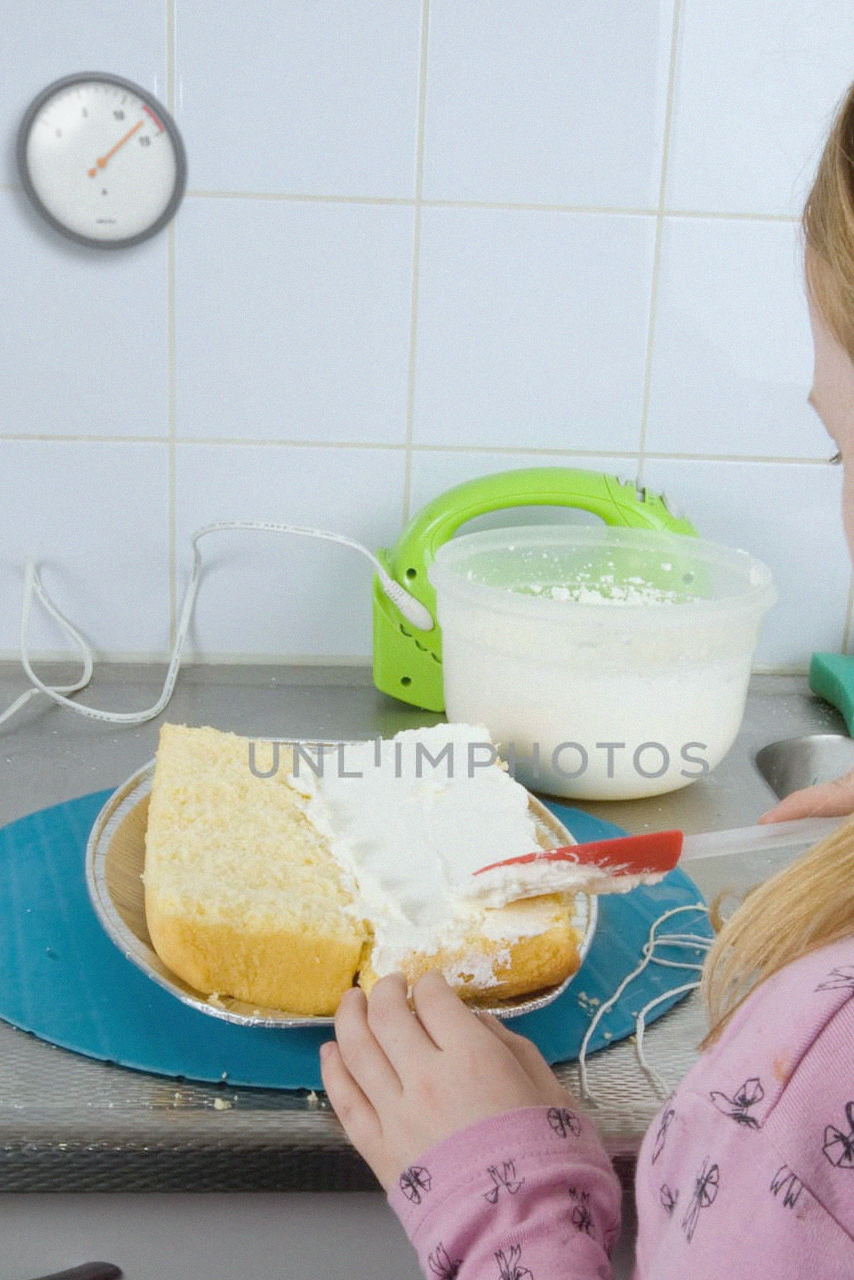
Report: 13 A
